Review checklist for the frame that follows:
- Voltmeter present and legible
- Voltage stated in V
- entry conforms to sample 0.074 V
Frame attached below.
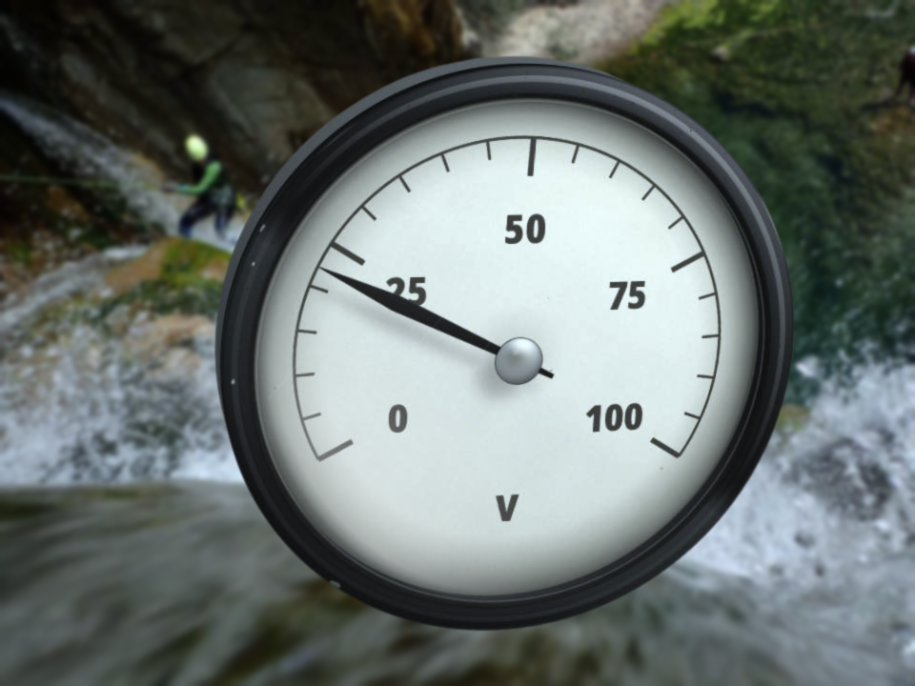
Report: 22.5 V
